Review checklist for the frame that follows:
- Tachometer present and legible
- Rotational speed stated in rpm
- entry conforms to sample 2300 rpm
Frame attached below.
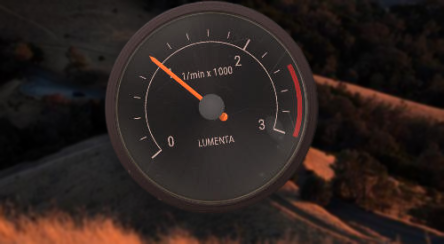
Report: 1000 rpm
